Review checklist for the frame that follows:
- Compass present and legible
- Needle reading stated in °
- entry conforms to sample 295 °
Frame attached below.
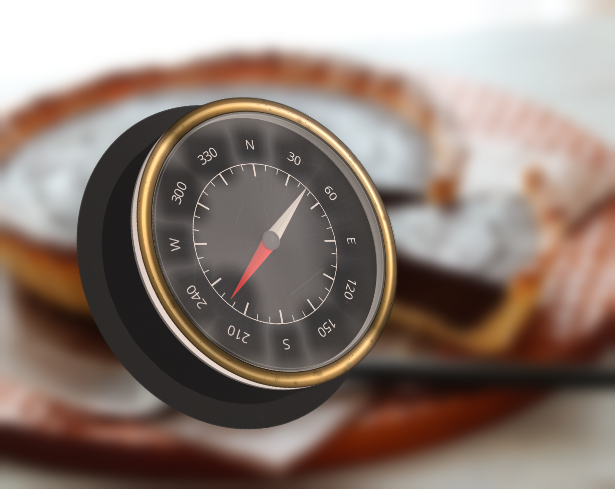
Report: 225 °
